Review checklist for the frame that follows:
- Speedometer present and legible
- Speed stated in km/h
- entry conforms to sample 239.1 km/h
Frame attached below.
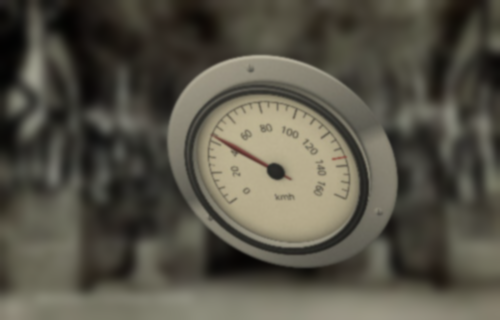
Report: 45 km/h
